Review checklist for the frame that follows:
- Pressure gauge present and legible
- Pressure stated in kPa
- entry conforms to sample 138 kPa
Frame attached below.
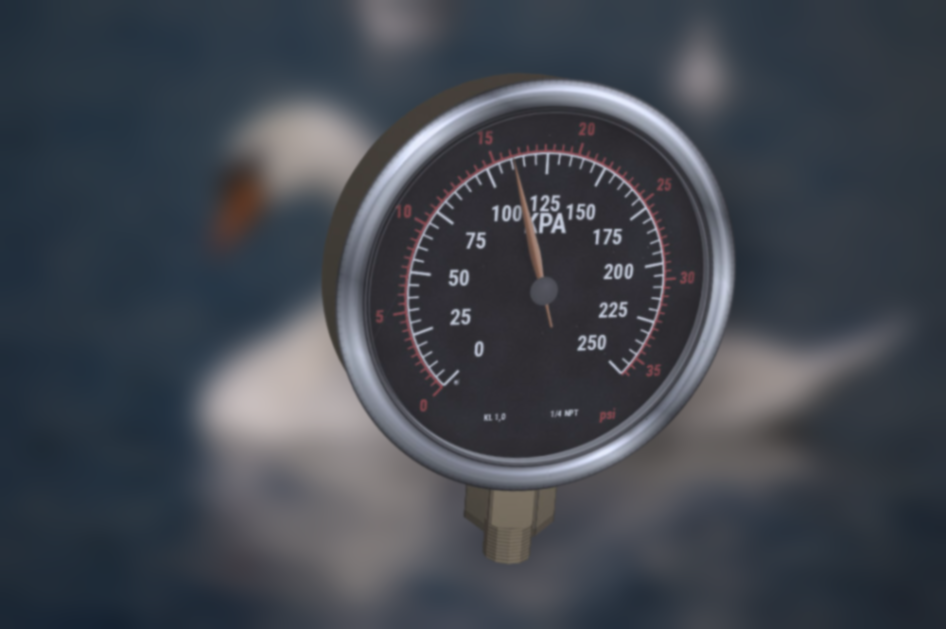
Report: 110 kPa
